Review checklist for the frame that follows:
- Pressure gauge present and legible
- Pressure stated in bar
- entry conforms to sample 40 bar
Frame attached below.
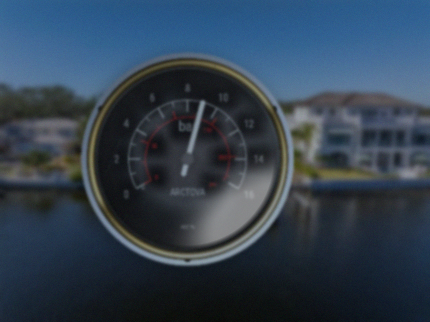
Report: 9 bar
